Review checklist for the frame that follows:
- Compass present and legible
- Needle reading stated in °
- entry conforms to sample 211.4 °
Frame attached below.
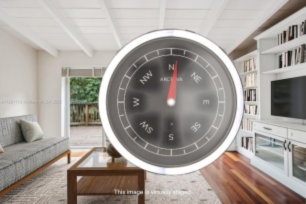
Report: 7.5 °
